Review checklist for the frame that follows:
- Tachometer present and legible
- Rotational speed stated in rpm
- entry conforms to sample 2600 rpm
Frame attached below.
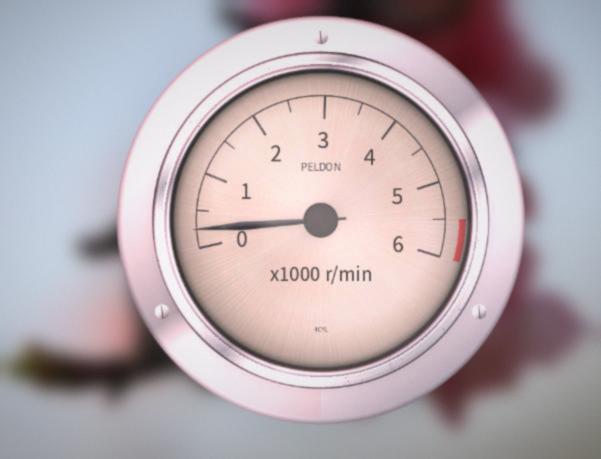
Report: 250 rpm
